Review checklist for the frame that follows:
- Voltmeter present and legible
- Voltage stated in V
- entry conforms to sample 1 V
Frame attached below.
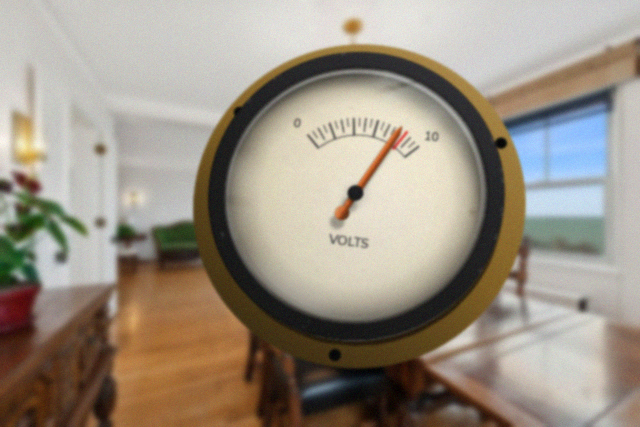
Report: 8 V
